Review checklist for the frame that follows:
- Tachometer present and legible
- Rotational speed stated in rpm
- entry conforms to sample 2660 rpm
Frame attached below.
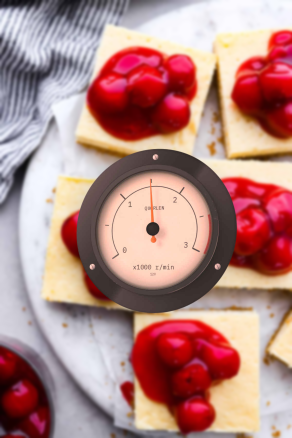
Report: 1500 rpm
